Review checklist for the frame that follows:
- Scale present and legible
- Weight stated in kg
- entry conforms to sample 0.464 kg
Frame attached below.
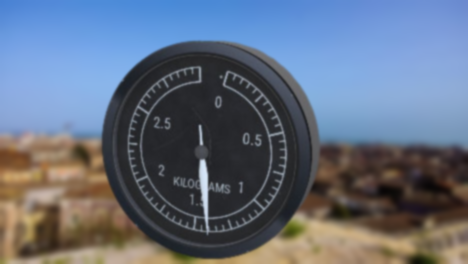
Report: 1.4 kg
